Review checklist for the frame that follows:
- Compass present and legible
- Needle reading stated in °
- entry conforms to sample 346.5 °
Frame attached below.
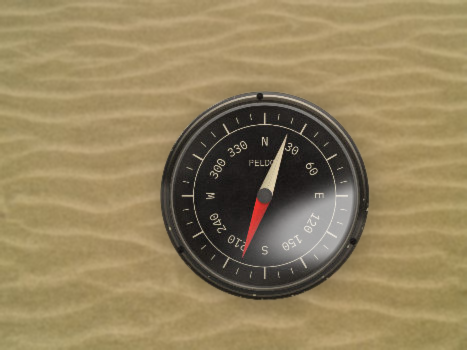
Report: 200 °
